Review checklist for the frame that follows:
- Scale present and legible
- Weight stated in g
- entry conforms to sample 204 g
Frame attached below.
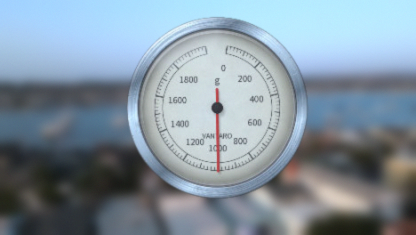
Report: 1000 g
